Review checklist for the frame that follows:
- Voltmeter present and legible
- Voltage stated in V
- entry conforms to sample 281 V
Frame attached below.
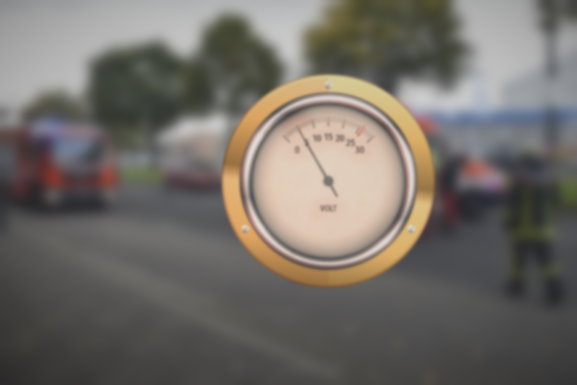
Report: 5 V
